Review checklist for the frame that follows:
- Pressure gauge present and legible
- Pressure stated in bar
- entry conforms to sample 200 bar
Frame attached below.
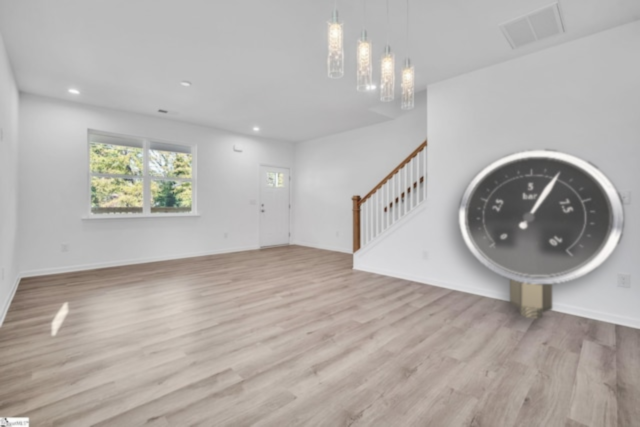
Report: 6 bar
